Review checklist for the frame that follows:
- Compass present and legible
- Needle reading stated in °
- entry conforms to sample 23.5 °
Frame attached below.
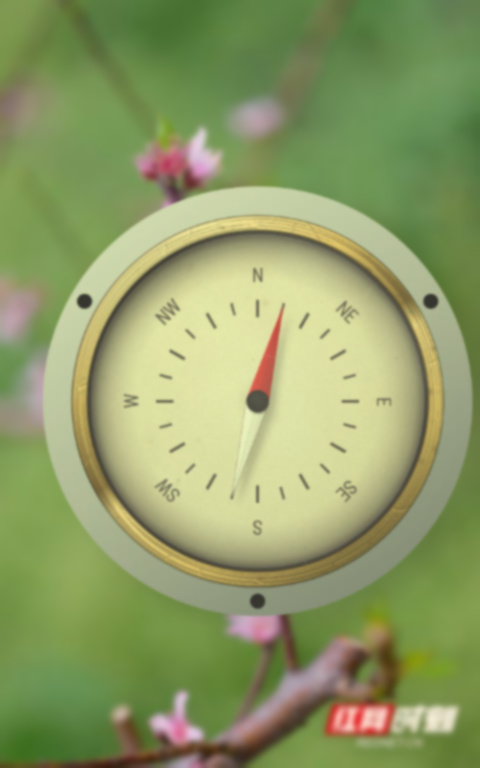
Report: 15 °
